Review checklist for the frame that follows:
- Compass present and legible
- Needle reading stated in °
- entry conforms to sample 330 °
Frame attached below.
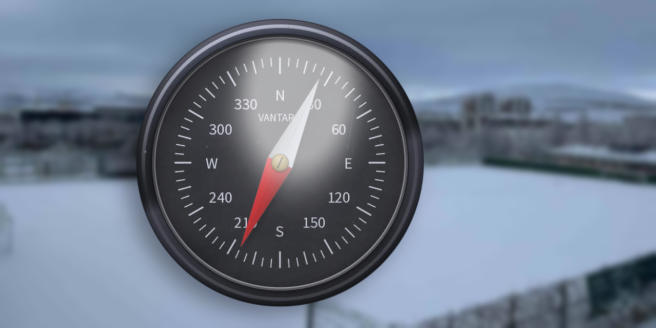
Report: 205 °
